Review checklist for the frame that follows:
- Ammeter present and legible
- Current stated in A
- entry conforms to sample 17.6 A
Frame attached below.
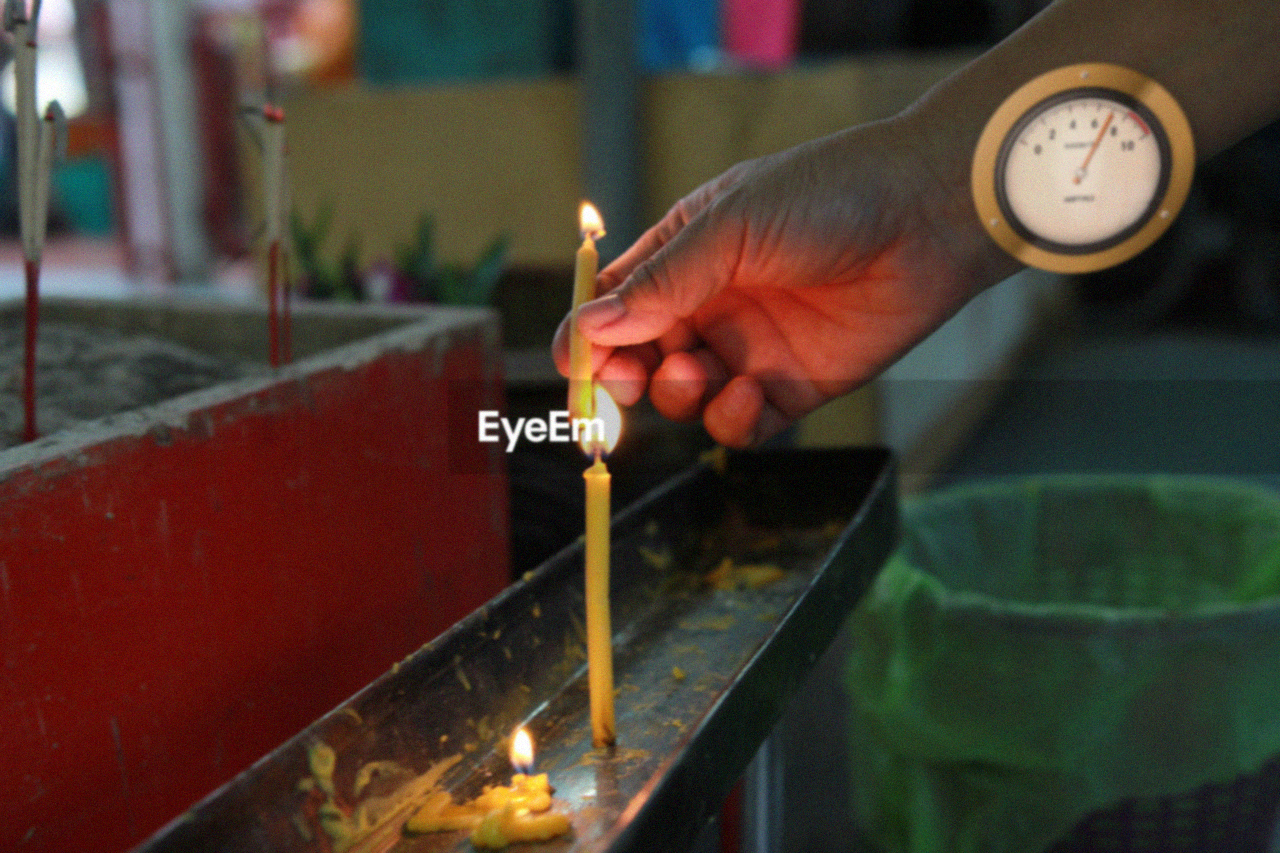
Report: 7 A
